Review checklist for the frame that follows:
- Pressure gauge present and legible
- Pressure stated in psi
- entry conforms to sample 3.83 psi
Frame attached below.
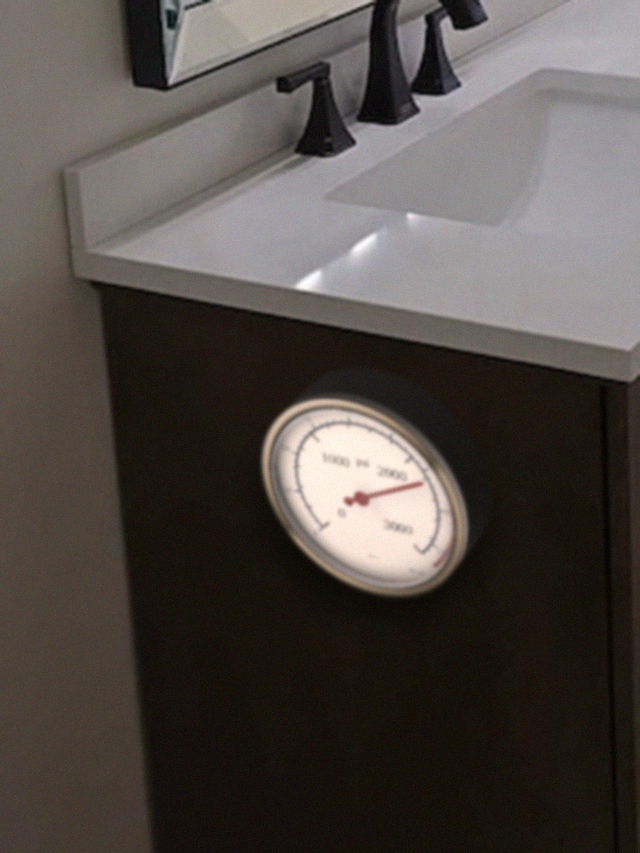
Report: 2200 psi
